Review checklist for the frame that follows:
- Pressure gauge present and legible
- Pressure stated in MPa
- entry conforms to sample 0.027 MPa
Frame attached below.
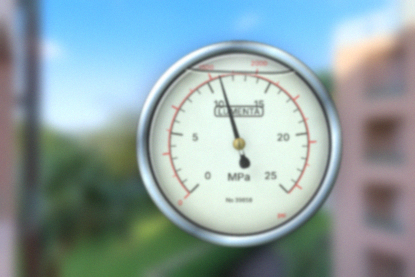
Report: 11 MPa
